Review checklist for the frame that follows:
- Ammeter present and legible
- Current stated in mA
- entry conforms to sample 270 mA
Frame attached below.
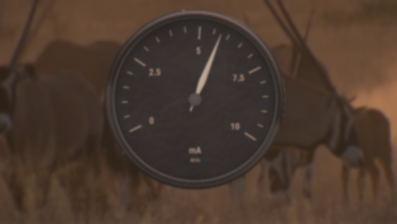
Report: 5.75 mA
